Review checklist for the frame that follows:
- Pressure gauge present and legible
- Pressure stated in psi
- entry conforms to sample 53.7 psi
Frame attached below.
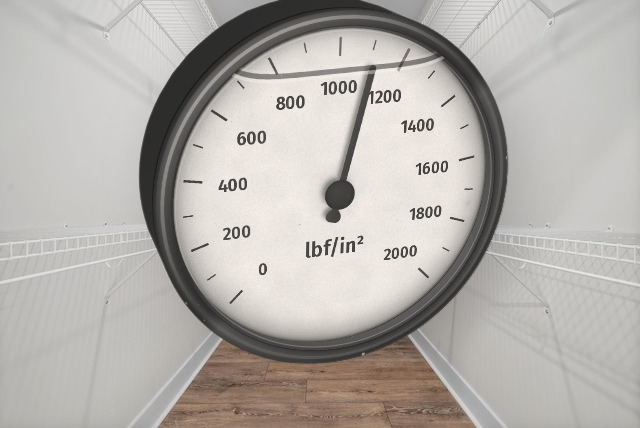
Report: 1100 psi
